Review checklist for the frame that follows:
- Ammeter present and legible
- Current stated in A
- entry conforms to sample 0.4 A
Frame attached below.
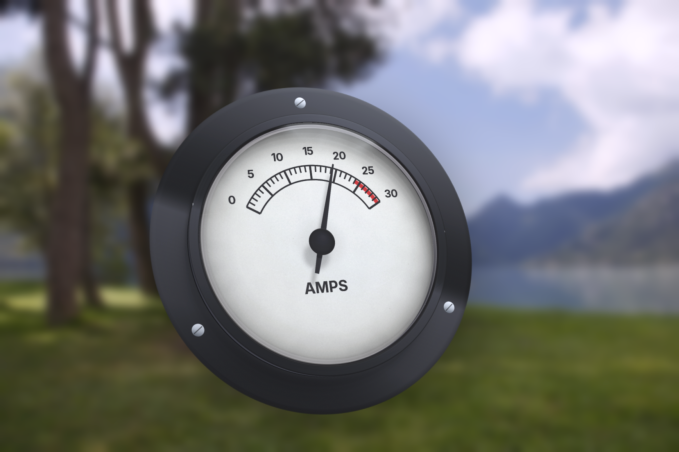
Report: 19 A
